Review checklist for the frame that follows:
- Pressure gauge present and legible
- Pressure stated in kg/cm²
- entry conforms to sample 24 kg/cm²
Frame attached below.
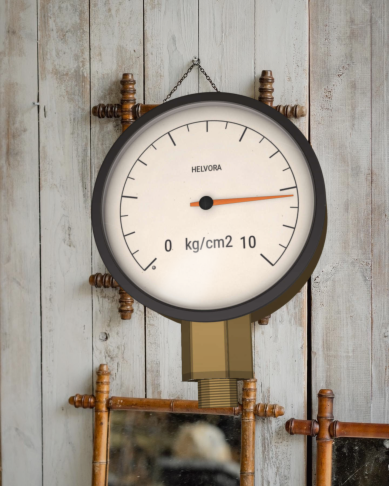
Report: 8.25 kg/cm²
